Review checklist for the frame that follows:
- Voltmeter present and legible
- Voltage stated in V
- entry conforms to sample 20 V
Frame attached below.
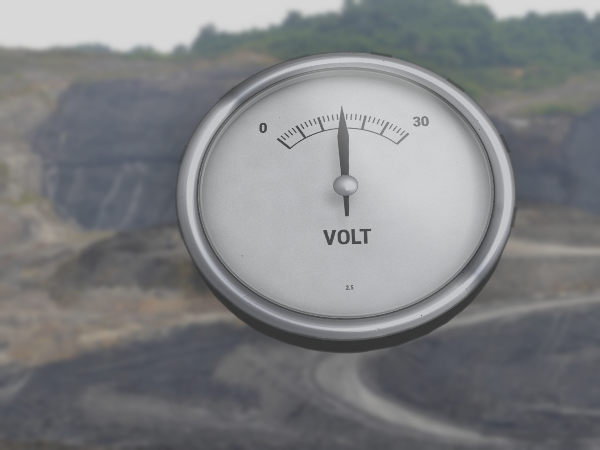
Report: 15 V
